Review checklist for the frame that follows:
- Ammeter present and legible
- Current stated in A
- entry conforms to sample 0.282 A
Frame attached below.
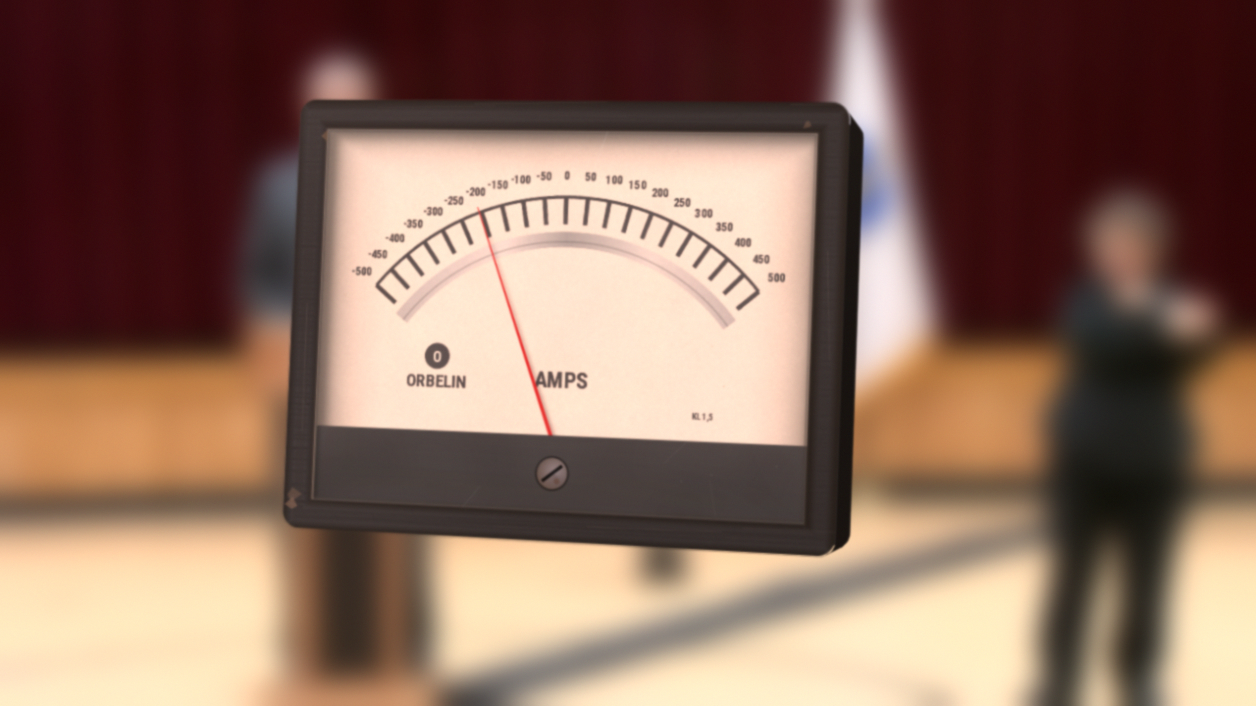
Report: -200 A
